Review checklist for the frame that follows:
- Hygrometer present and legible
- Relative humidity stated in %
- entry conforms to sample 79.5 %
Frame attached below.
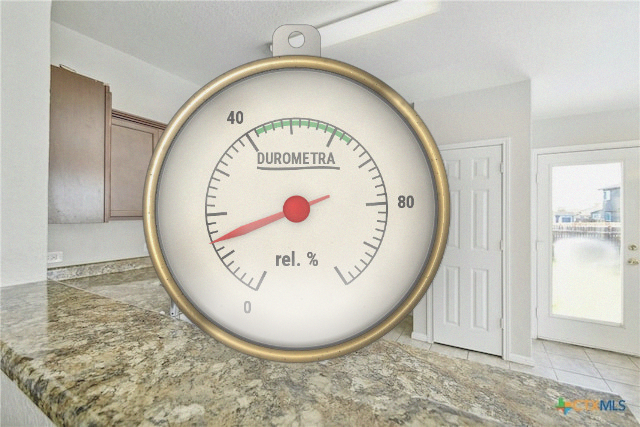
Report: 14 %
